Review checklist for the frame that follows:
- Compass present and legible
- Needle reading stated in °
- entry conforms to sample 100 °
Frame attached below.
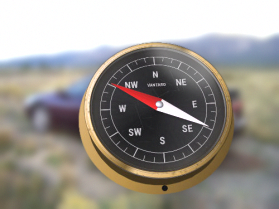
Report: 300 °
